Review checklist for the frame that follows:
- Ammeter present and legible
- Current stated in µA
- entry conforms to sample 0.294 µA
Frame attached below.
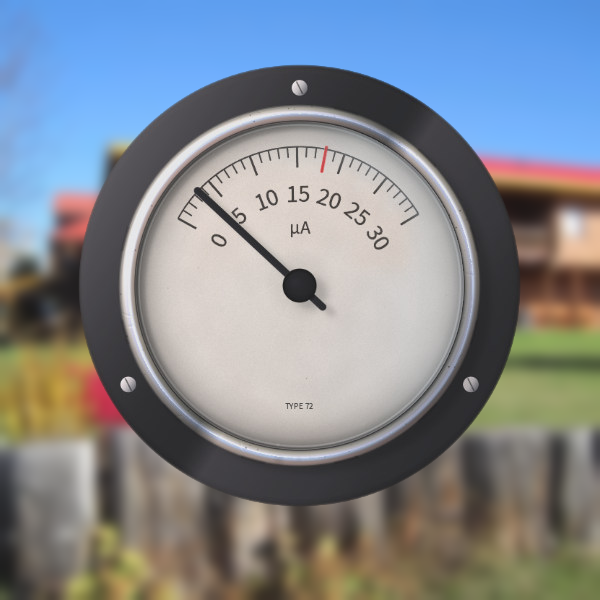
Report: 3.5 µA
